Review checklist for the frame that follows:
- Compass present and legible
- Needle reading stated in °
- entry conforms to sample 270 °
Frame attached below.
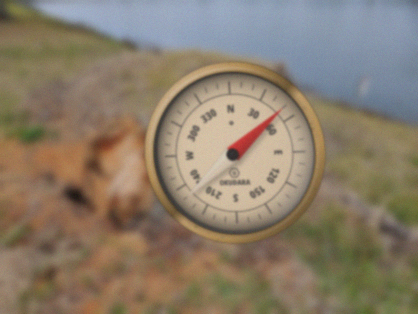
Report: 50 °
